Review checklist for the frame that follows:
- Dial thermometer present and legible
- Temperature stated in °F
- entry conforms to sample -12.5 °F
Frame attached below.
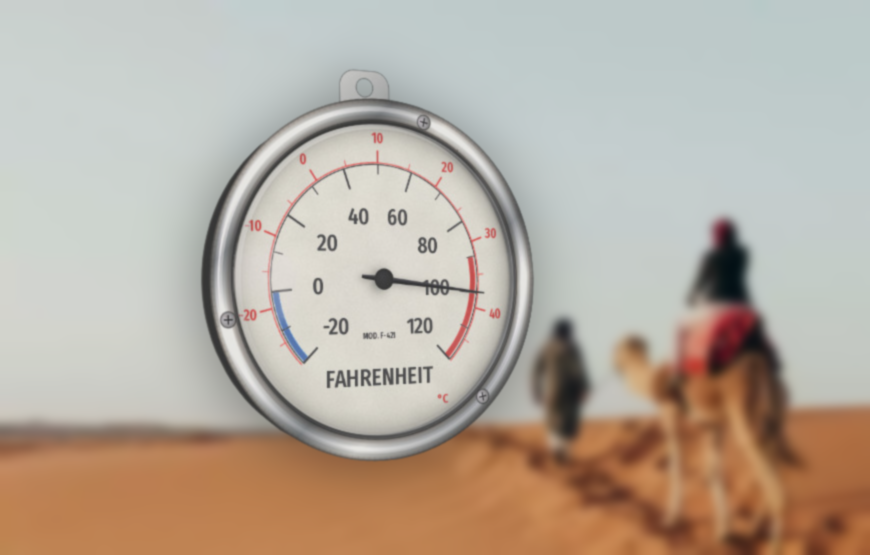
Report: 100 °F
